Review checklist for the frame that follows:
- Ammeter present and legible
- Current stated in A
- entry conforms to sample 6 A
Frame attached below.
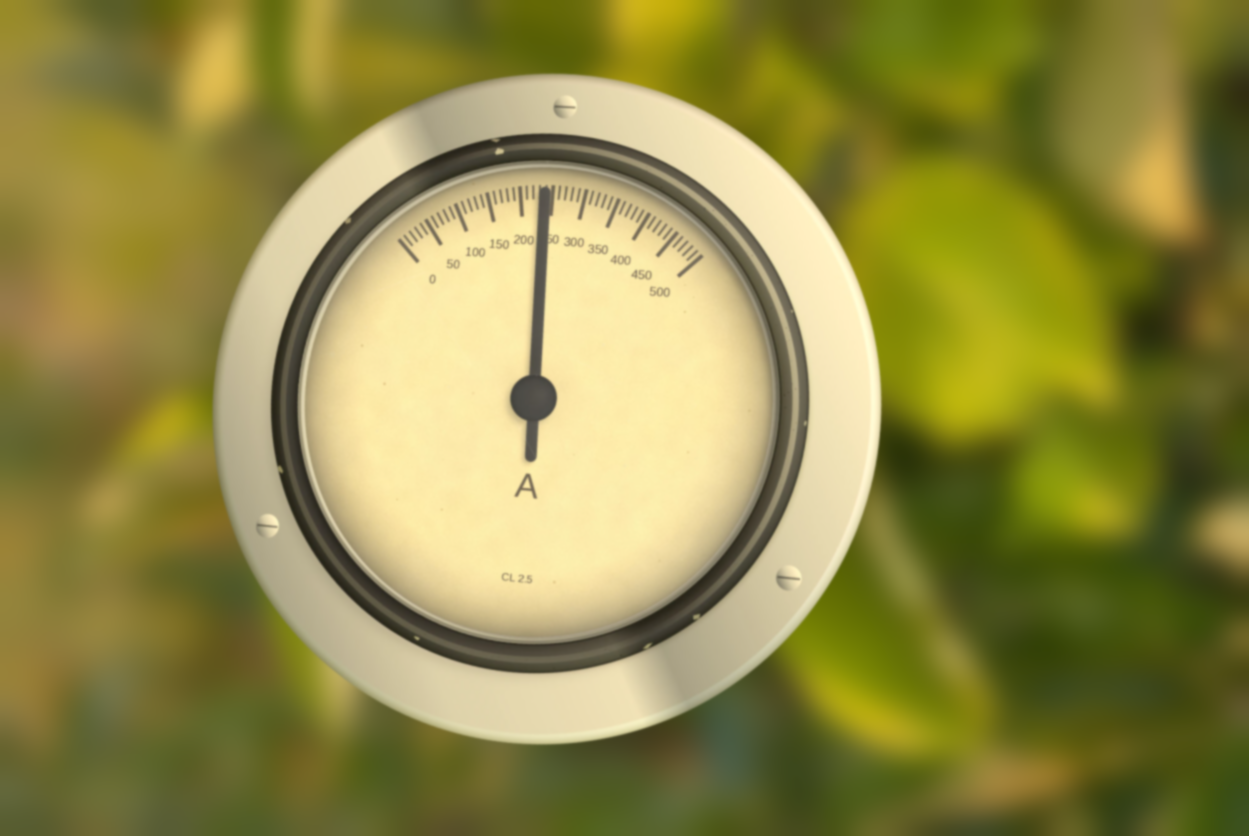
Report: 240 A
